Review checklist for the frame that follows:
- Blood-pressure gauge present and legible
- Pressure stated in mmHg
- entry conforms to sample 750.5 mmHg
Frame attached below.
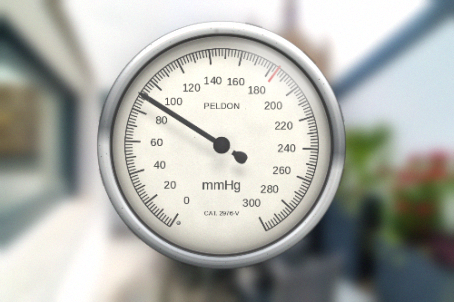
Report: 90 mmHg
